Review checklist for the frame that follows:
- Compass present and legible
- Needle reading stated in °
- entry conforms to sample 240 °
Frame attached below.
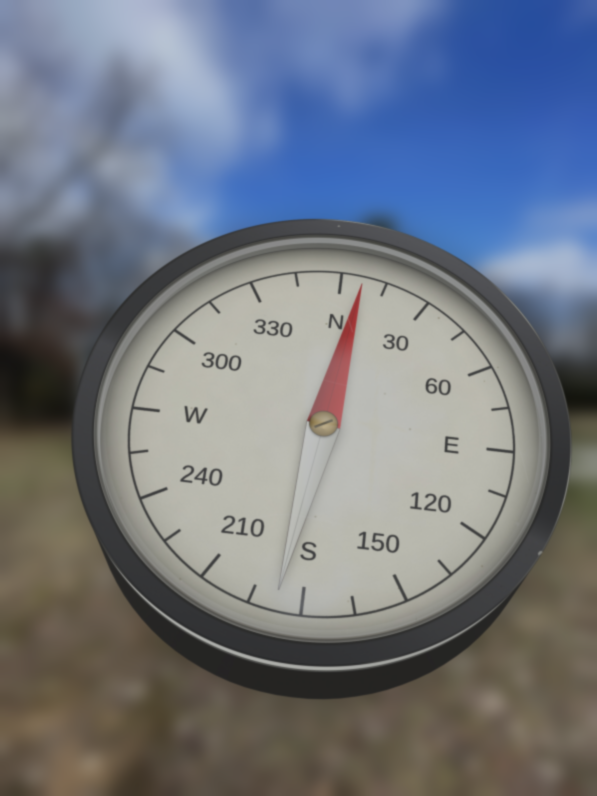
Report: 7.5 °
